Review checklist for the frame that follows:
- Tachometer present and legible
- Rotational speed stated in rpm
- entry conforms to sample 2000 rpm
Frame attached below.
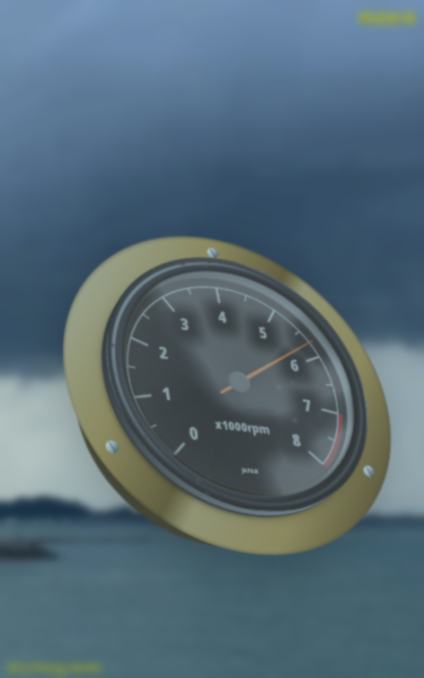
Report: 5750 rpm
